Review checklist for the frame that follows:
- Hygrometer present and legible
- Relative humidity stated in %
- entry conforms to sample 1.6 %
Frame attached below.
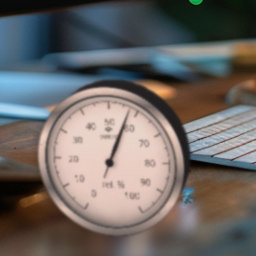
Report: 57.5 %
